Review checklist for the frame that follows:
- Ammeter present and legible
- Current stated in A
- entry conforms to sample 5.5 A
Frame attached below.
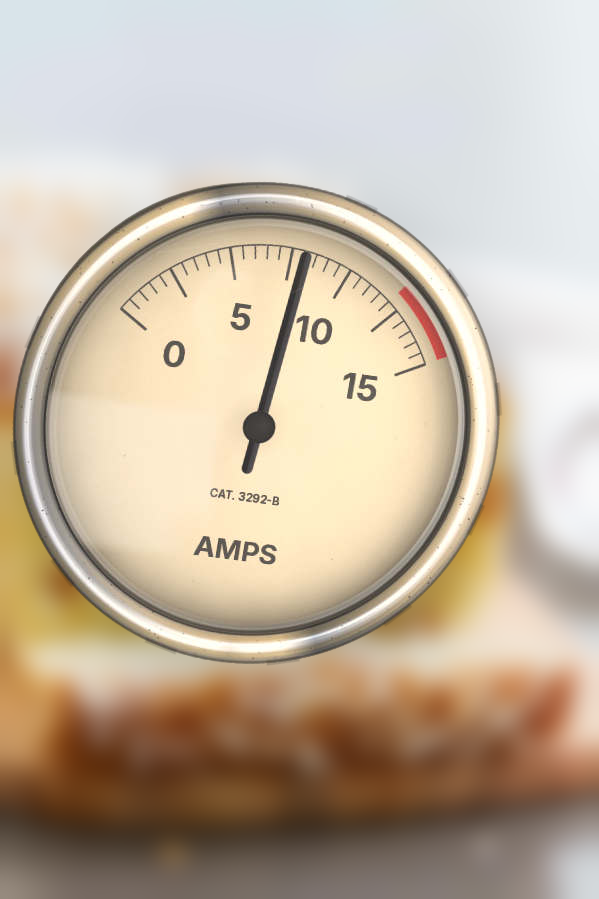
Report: 8 A
